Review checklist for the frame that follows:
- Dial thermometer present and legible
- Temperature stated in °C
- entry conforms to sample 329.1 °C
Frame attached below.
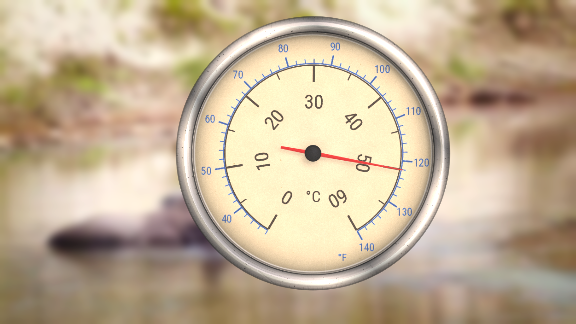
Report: 50 °C
